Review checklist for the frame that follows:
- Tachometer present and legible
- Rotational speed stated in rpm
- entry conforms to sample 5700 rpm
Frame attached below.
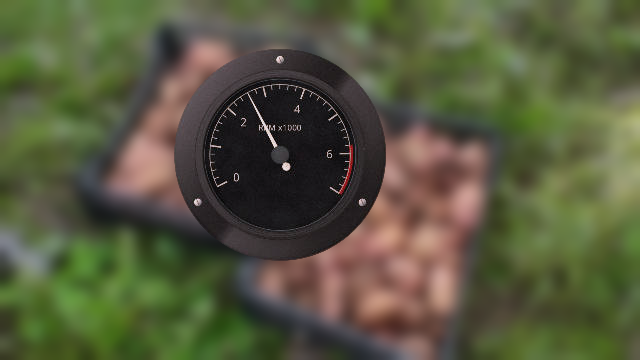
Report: 2600 rpm
